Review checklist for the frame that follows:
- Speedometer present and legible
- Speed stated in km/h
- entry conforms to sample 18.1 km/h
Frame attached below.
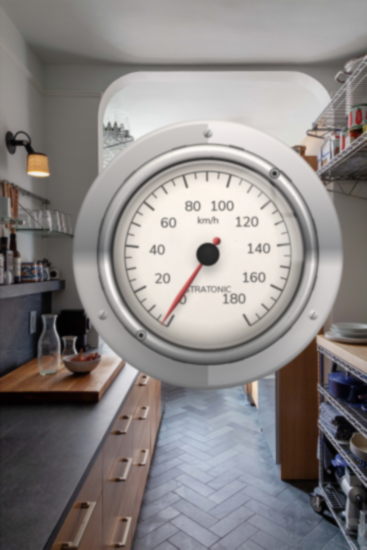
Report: 2.5 km/h
